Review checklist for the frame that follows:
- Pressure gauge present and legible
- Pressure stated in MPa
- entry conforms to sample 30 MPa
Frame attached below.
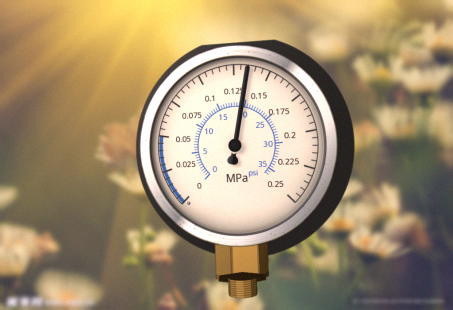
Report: 0.135 MPa
